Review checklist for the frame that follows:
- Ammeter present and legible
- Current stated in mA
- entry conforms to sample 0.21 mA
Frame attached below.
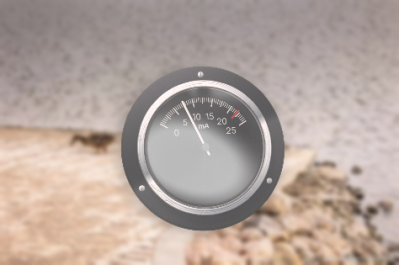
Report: 7.5 mA
